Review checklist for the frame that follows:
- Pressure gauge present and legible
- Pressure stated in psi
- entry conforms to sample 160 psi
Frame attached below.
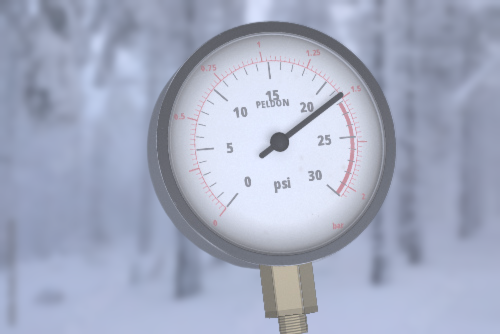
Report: 21.5 psi
